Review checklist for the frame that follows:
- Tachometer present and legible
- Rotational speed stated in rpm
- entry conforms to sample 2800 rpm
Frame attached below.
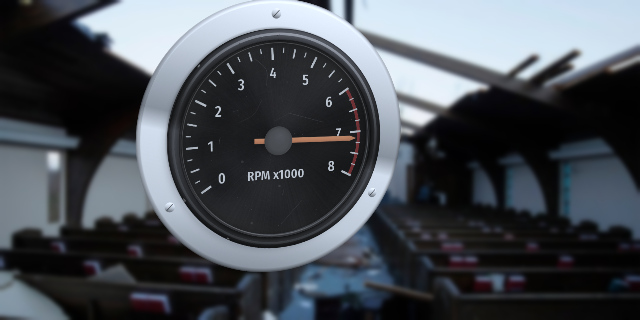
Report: 7125 rpm
